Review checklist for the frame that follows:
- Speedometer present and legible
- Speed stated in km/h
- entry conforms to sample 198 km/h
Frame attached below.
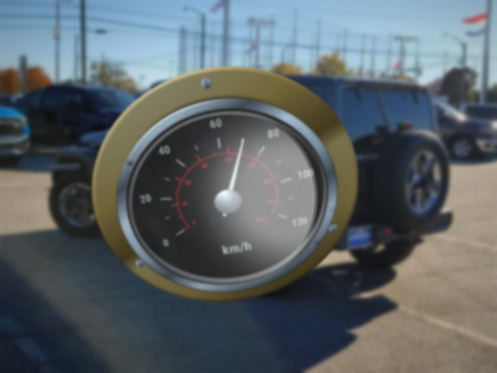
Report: 70 km/h
